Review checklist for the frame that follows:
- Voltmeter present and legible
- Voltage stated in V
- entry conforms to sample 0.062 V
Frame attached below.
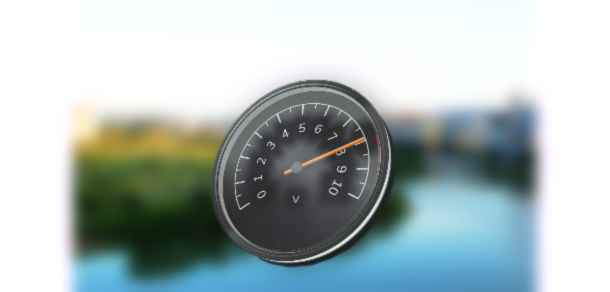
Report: 8 V
